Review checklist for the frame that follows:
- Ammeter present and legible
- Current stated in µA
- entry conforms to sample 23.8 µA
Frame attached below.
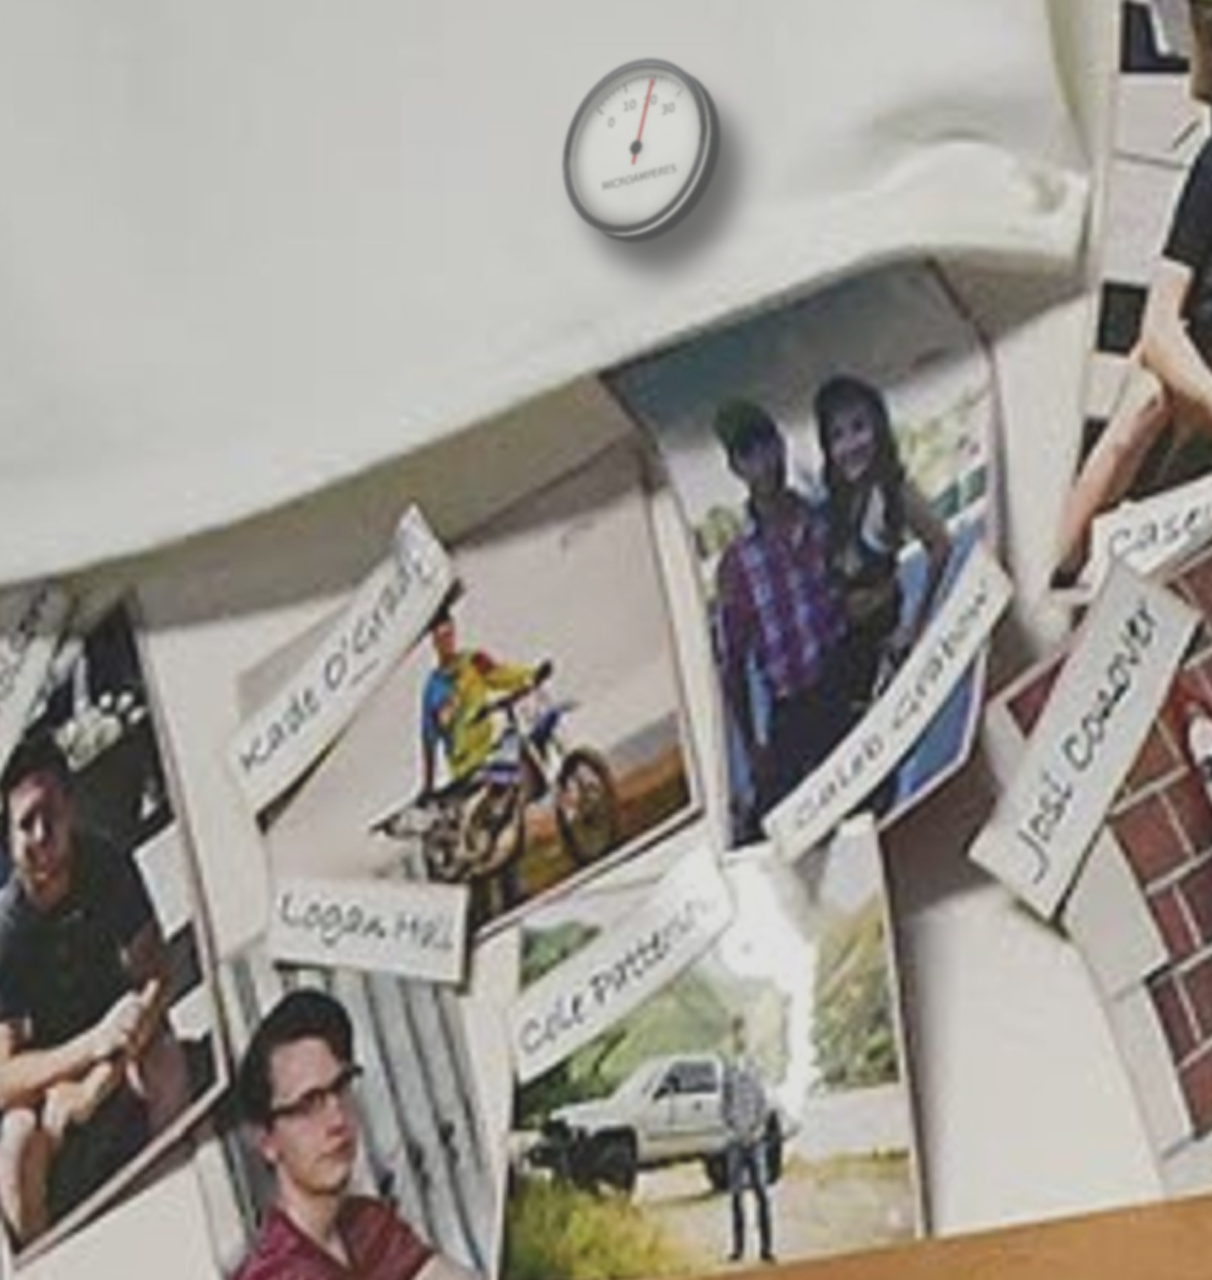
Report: 20 µA
